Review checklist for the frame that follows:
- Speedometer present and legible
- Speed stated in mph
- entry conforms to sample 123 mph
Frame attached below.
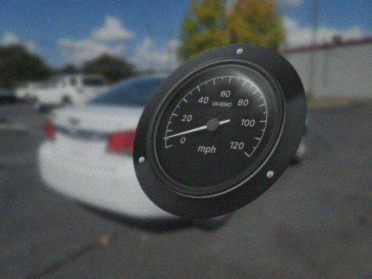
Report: 5 mph
